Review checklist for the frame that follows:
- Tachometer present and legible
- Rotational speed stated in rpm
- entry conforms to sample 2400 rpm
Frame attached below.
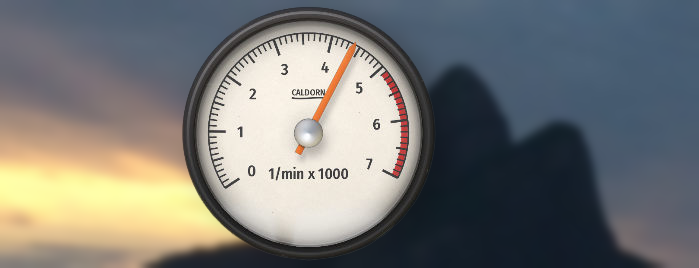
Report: 4400 rpm
